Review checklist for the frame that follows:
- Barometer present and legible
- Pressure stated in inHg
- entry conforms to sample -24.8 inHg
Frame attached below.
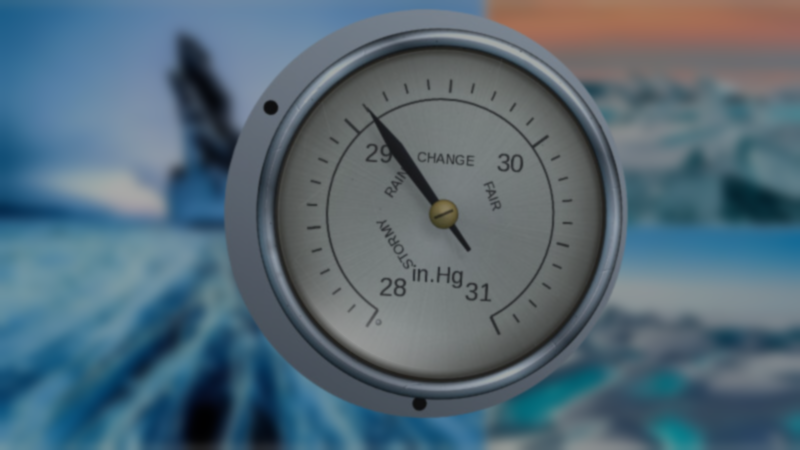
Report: 29.1 inHg
